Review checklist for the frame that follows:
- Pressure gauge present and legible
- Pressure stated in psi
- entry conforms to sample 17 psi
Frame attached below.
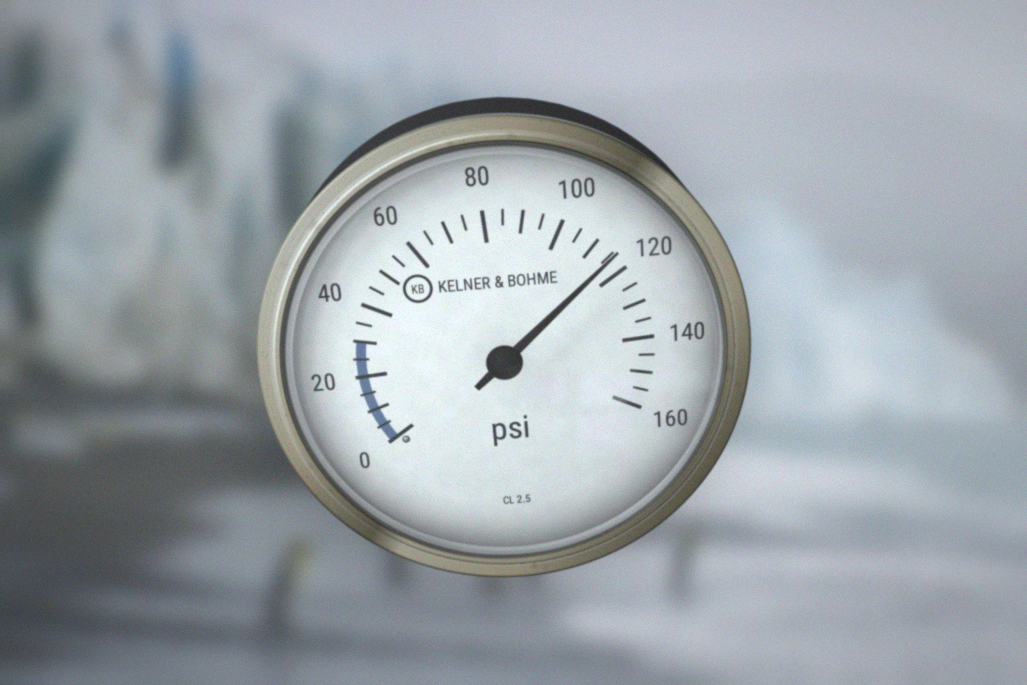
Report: 115 psi
